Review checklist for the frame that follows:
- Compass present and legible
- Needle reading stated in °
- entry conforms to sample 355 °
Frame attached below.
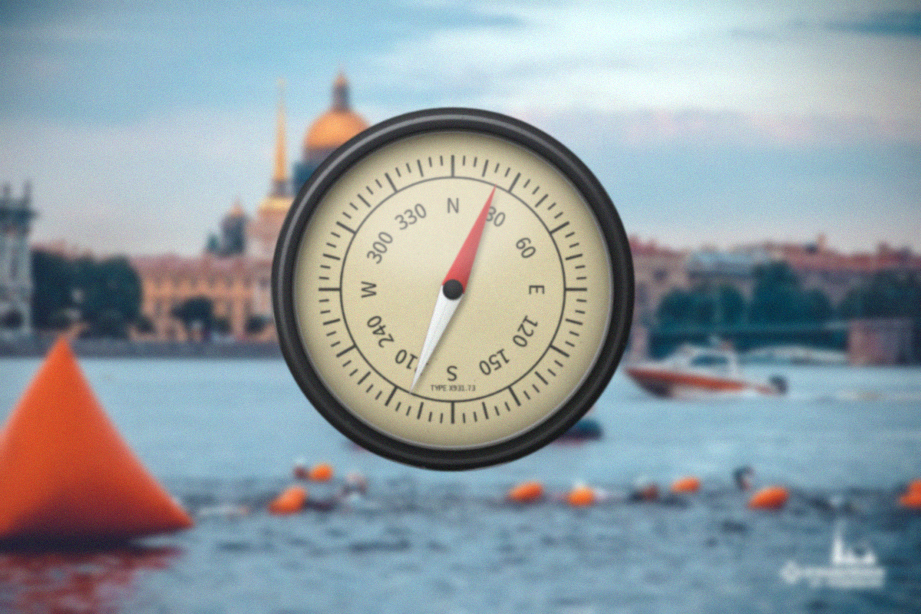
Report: 22.5 °
